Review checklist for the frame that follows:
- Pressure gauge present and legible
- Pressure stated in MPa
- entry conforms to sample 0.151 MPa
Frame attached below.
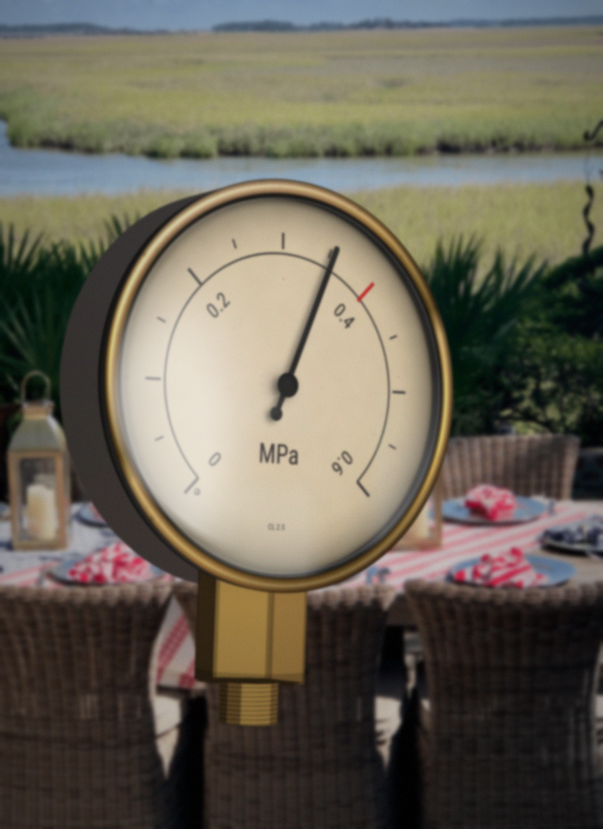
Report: 0.35 MPa
